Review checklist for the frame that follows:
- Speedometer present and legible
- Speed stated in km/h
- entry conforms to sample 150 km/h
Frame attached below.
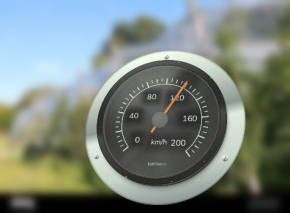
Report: 120 km/h
